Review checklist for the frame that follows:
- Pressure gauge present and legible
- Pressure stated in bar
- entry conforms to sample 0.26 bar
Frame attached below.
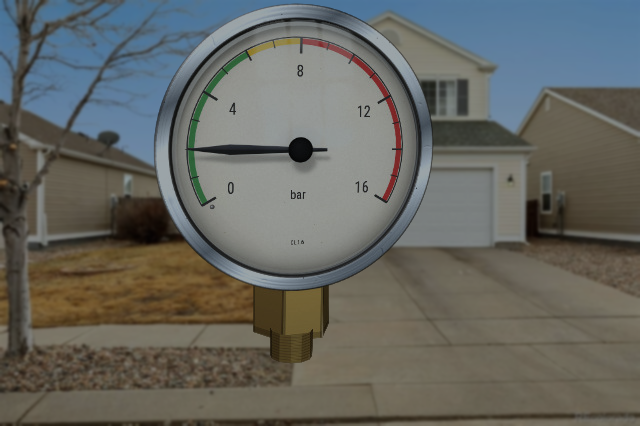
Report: 2 bar
